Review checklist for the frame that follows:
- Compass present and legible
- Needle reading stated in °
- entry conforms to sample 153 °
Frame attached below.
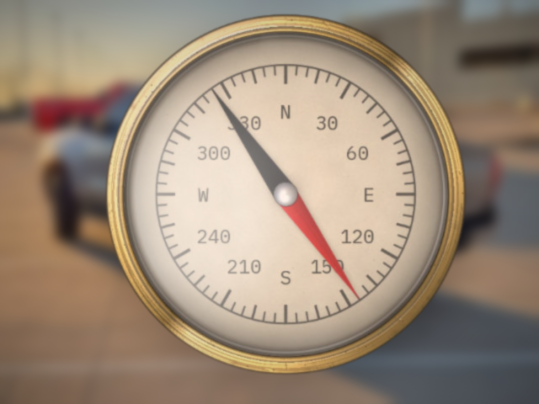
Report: 145 °
